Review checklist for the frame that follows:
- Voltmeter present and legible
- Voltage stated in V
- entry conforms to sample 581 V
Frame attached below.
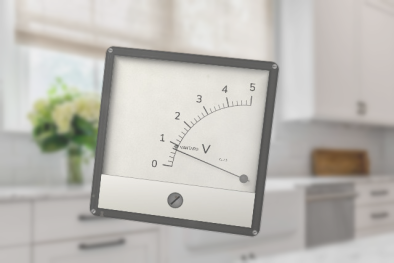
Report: 0.8 V
